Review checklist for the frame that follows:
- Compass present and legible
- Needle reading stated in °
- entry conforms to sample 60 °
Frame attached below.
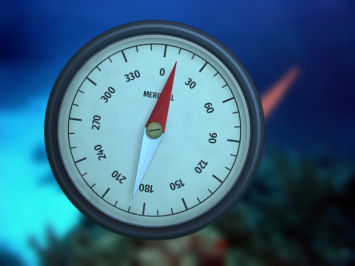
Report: 10 °
